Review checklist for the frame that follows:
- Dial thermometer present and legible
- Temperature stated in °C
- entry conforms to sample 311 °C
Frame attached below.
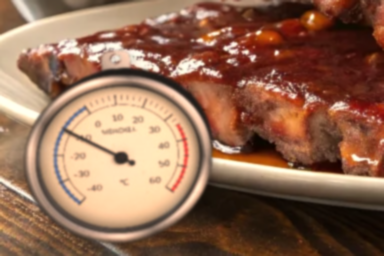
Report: -10 °C
